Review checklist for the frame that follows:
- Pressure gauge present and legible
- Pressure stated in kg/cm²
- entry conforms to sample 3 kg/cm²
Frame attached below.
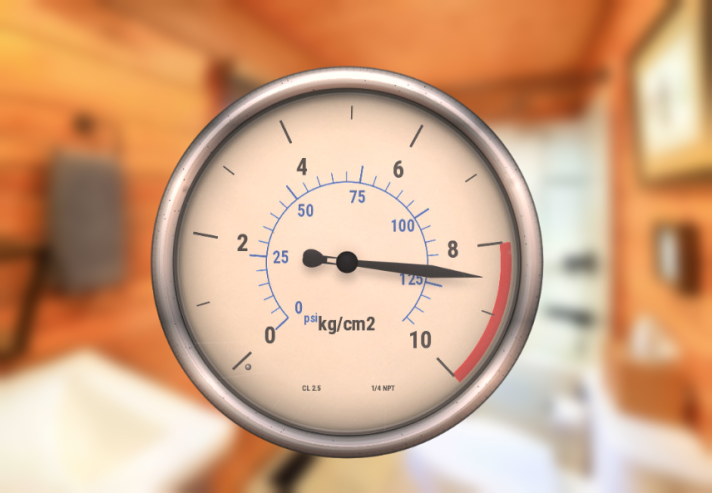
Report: 8.5 kg/cm²
